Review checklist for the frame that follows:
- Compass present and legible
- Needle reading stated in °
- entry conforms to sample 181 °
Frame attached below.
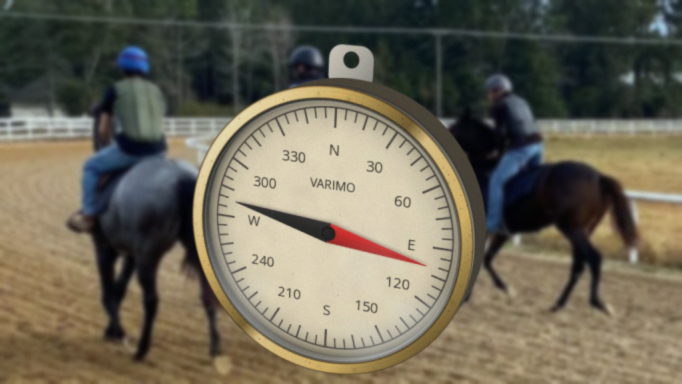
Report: 100 °
